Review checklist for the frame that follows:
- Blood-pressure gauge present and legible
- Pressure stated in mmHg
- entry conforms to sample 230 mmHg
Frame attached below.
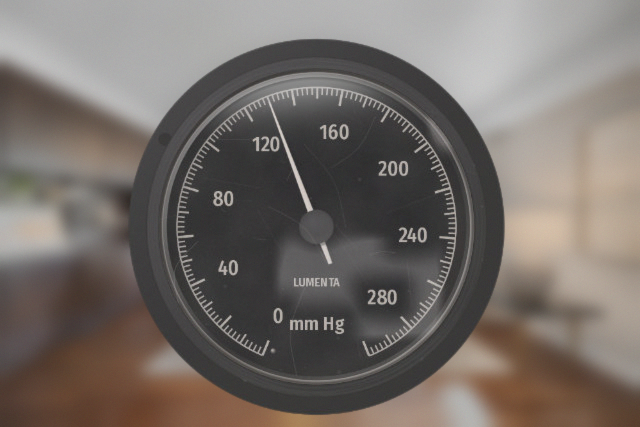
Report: 130 mmHg
